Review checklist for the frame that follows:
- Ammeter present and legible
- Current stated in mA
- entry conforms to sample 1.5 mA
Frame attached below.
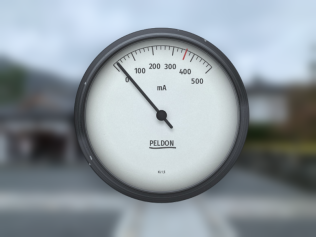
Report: 20 mA
